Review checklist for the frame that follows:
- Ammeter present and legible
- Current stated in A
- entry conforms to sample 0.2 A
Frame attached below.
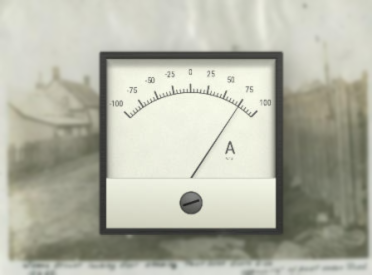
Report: 75 A
